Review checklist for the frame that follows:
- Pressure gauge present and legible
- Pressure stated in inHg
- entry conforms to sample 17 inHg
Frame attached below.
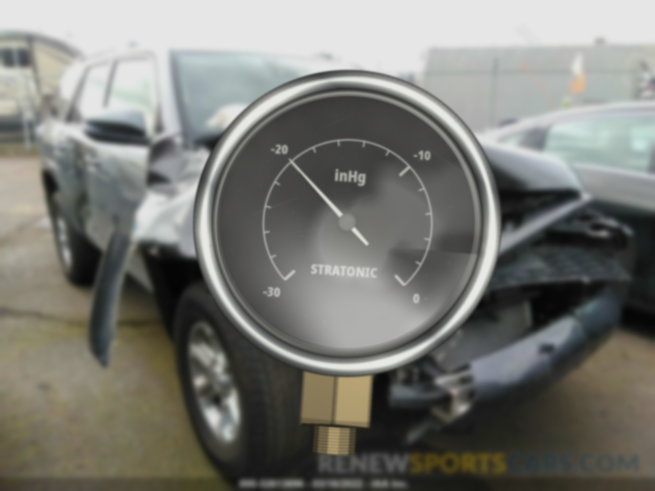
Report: -20 inHg
